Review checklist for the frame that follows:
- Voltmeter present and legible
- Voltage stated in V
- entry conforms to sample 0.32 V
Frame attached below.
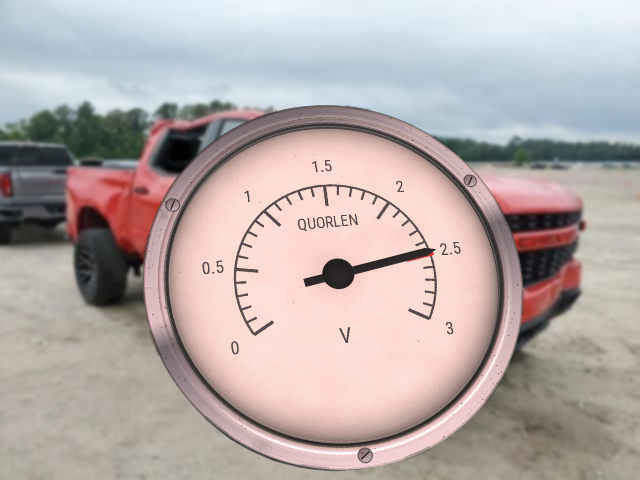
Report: 2.5 V
